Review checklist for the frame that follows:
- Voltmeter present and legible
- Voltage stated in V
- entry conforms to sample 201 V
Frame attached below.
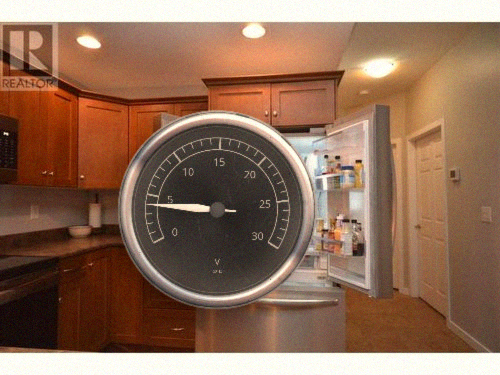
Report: 4 V
